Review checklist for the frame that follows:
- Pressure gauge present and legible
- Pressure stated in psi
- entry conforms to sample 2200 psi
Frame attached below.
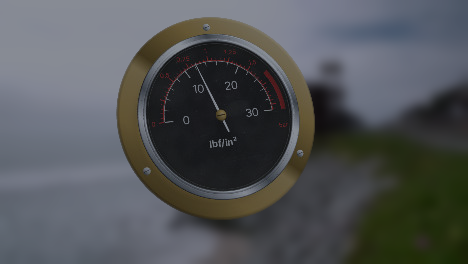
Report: 12 psi
